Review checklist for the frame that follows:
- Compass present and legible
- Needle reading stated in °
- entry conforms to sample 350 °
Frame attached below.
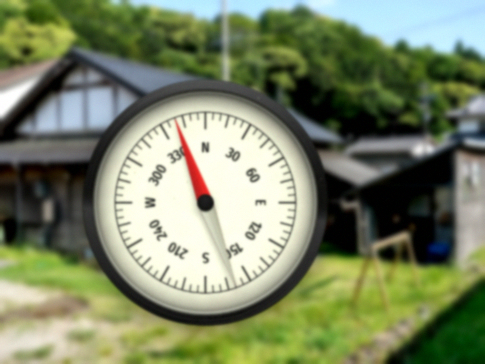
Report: 340 °
